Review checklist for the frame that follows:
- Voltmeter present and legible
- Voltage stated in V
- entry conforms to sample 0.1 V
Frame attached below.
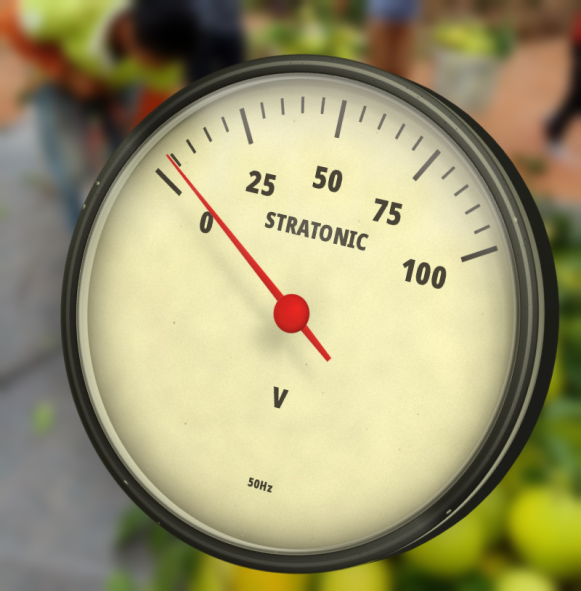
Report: 5 V
